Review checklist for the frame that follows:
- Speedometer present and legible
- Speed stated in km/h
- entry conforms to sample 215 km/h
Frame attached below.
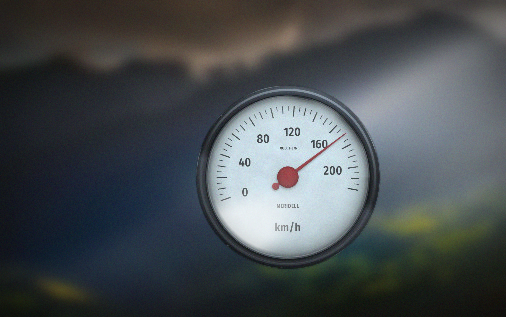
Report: 170 km/h
